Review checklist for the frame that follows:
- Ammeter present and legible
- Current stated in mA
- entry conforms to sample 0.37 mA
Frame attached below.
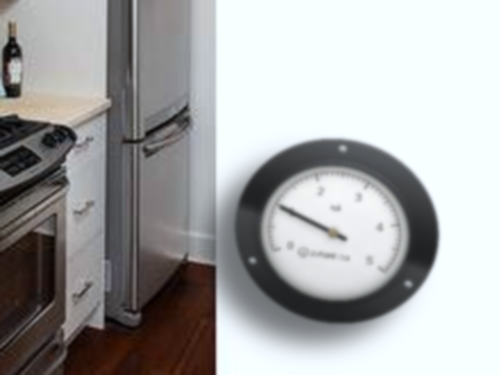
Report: 1 mA
